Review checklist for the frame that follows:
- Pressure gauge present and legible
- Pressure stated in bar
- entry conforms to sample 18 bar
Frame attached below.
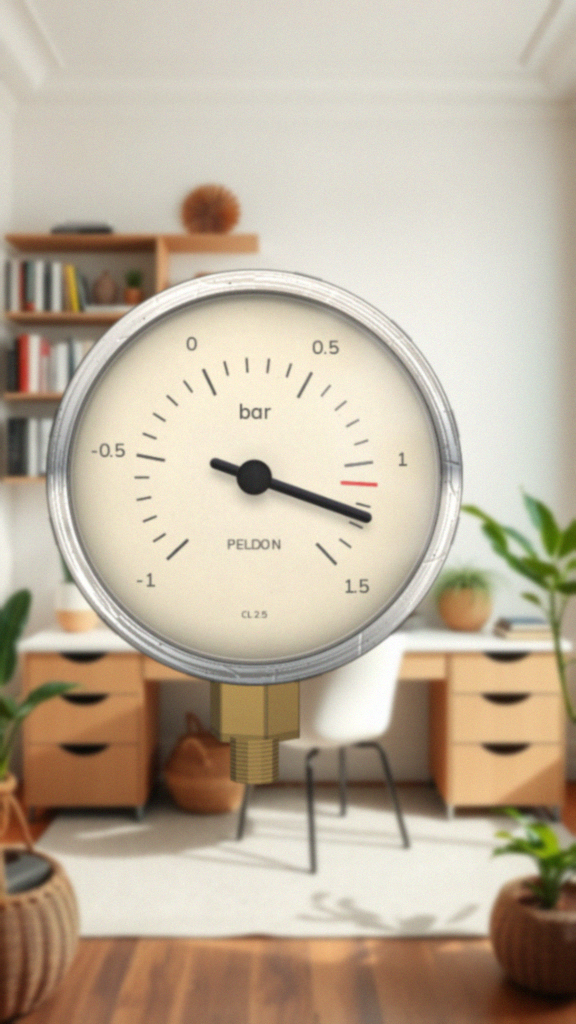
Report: 1.25 bar
